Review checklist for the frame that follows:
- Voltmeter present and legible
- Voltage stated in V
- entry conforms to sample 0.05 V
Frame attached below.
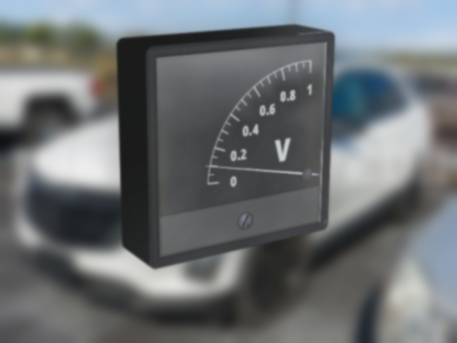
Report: 0.1 V
